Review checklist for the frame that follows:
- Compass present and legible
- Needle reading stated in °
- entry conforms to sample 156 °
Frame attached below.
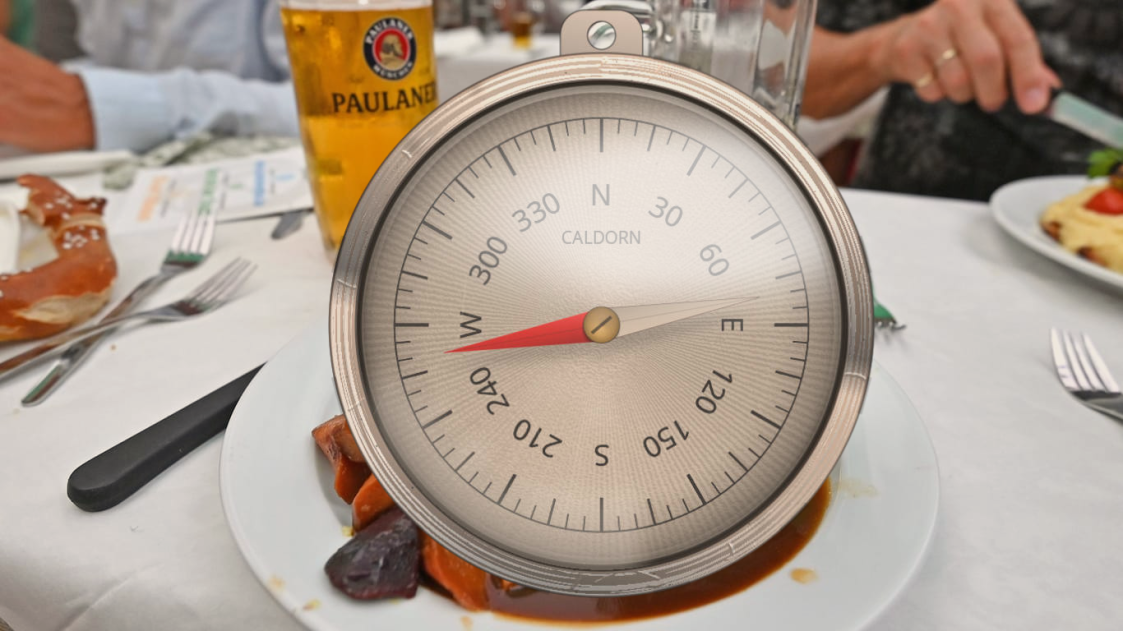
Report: 260 °
